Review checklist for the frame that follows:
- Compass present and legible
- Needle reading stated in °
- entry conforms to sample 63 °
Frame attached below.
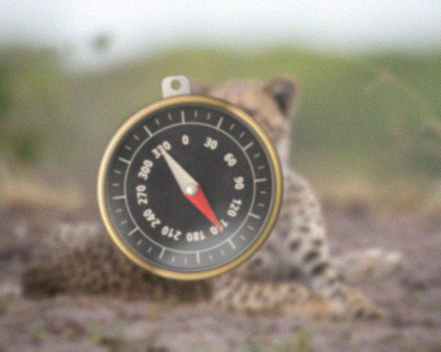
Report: 150 °
